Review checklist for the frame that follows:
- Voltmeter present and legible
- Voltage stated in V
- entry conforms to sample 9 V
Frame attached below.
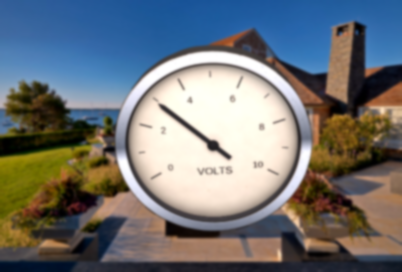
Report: 3 V
